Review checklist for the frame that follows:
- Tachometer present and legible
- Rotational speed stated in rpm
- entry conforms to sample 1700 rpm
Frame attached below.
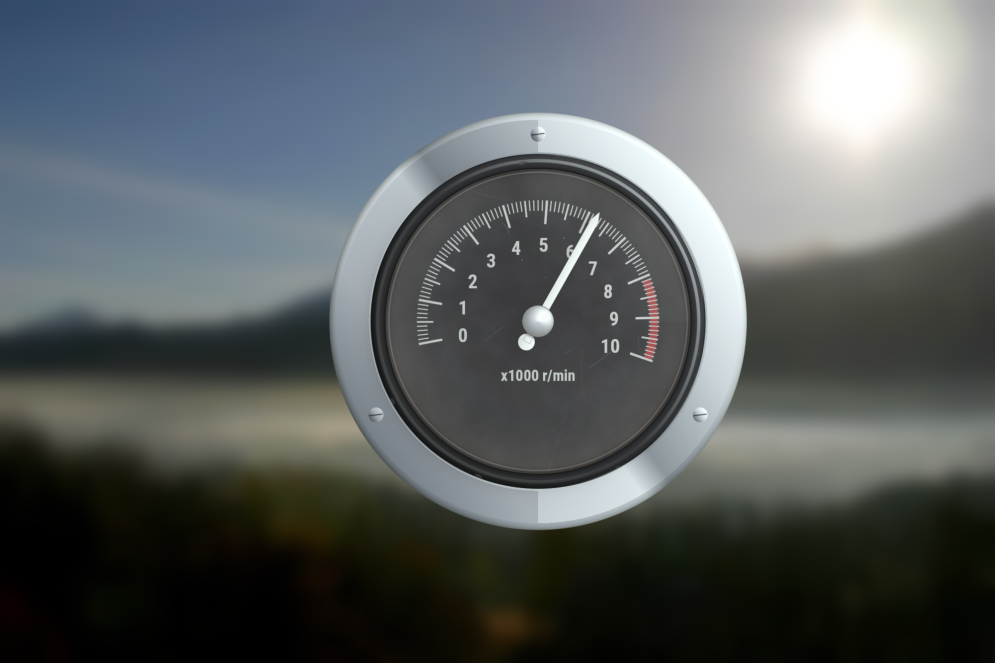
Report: 6200 rpm
